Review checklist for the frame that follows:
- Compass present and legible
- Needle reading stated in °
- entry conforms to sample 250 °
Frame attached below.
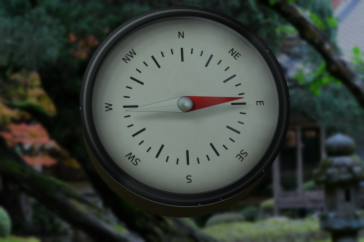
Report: 85 °
